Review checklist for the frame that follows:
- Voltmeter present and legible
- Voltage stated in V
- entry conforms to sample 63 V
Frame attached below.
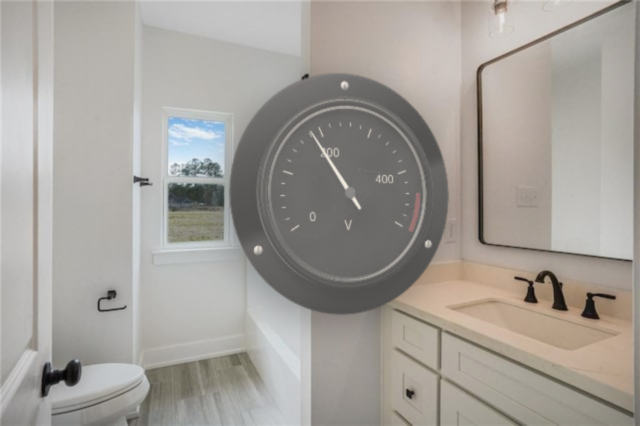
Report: 180 V
